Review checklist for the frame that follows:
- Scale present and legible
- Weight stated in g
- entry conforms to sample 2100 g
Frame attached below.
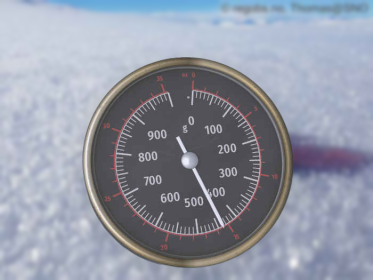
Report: 440 g
